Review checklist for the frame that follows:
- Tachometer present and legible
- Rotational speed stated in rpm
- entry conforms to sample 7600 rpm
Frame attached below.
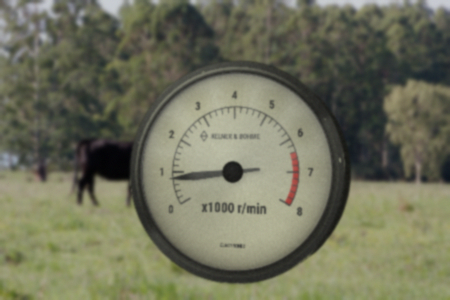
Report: 800 rpm
